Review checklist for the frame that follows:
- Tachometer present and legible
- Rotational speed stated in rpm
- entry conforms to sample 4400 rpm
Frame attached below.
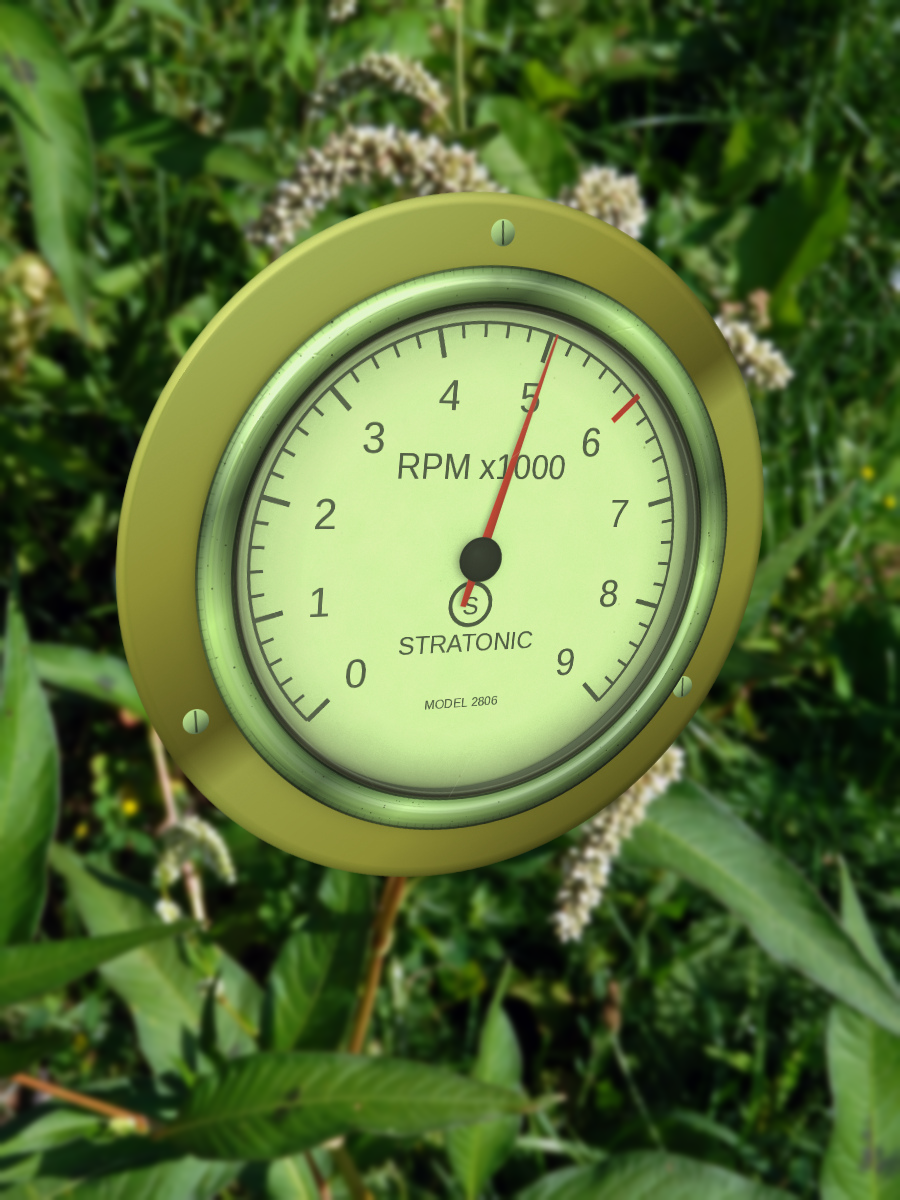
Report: 5000 rpm
